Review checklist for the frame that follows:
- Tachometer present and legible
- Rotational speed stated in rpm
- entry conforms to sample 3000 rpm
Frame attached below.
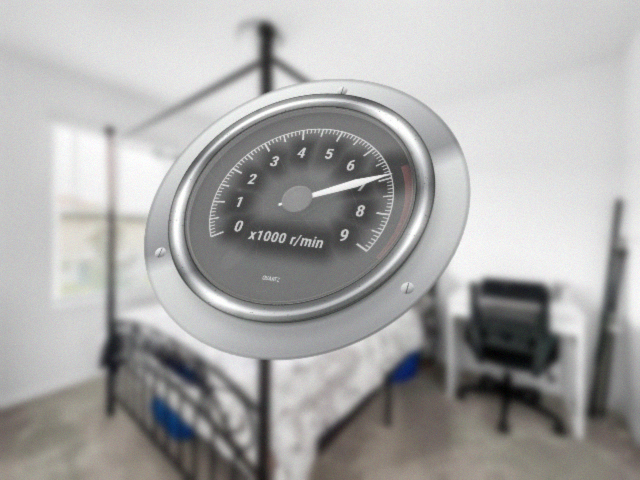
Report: 7000 rpm
